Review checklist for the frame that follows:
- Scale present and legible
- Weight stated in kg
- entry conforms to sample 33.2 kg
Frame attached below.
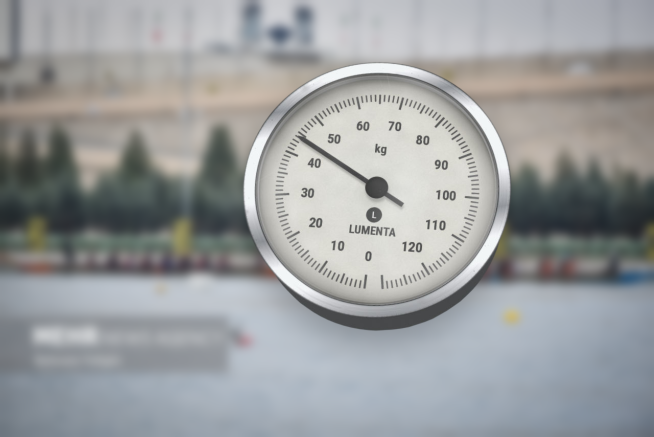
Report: 44 kg
